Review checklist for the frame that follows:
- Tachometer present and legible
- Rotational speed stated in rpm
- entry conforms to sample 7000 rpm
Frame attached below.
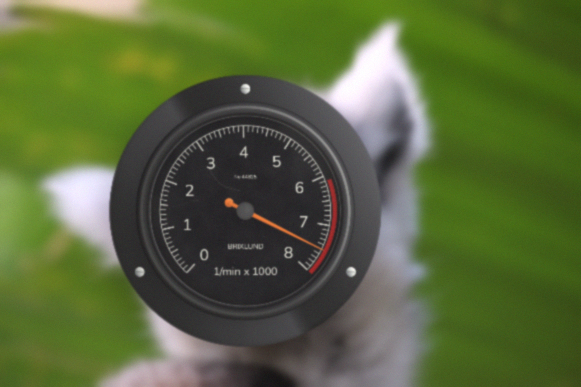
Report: 7500 rpm
